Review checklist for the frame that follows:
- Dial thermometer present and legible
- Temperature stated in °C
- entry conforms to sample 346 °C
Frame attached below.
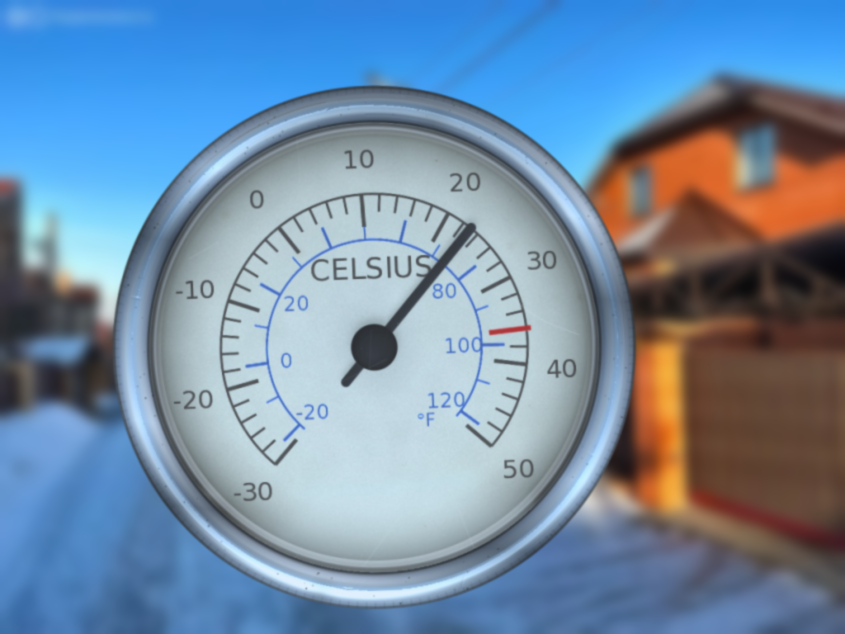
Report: 23 °C
